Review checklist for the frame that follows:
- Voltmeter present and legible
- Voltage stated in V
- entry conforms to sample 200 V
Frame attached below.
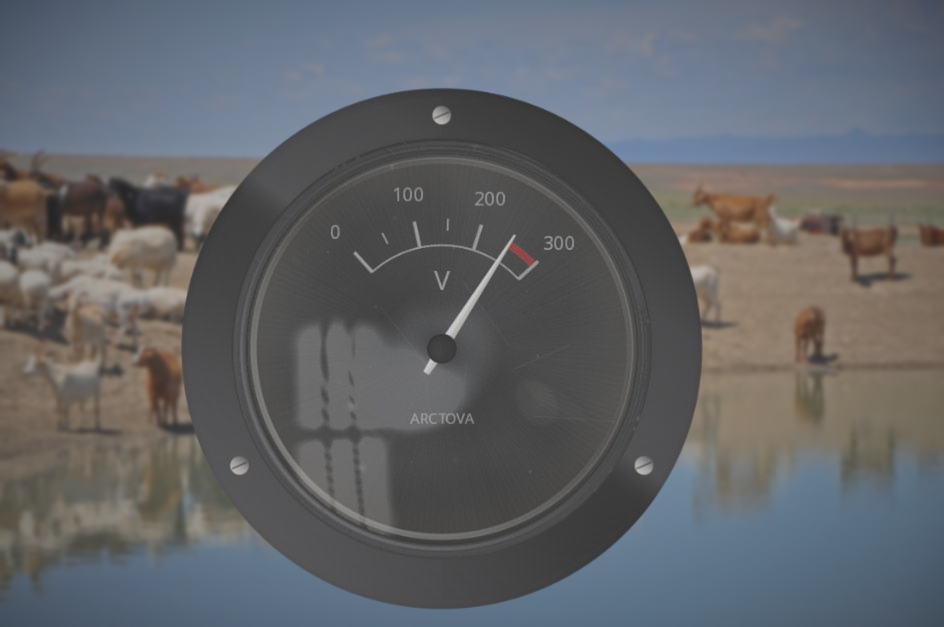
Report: 250 V
